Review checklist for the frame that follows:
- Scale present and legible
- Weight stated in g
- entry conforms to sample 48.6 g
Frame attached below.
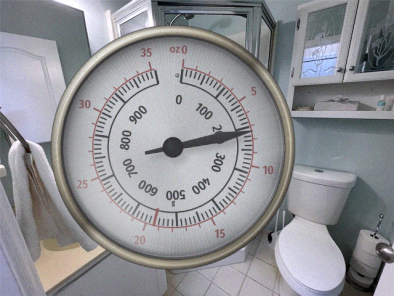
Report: 210 g
